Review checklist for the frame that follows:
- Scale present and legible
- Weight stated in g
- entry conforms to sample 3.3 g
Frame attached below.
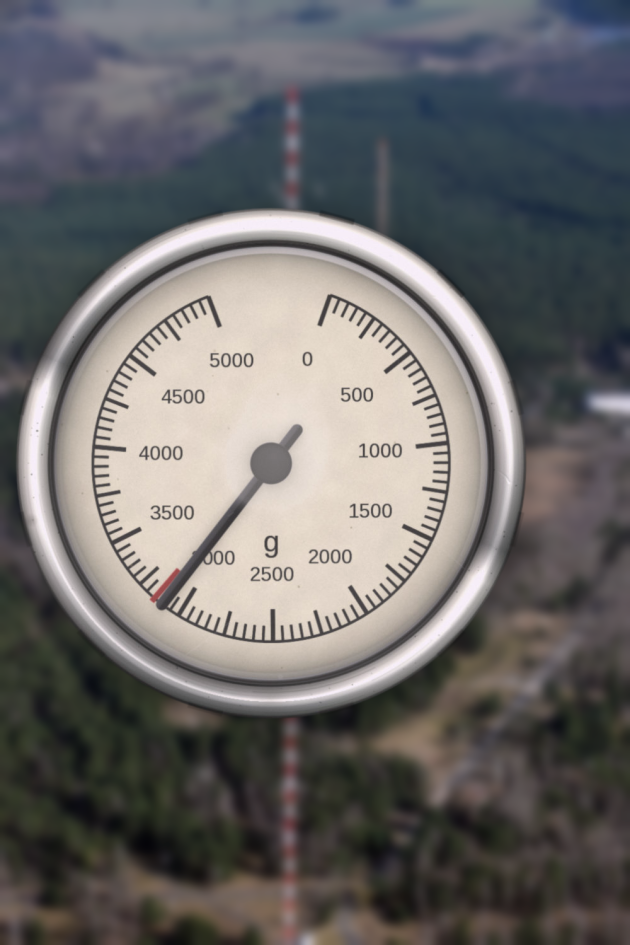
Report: 3100 g
